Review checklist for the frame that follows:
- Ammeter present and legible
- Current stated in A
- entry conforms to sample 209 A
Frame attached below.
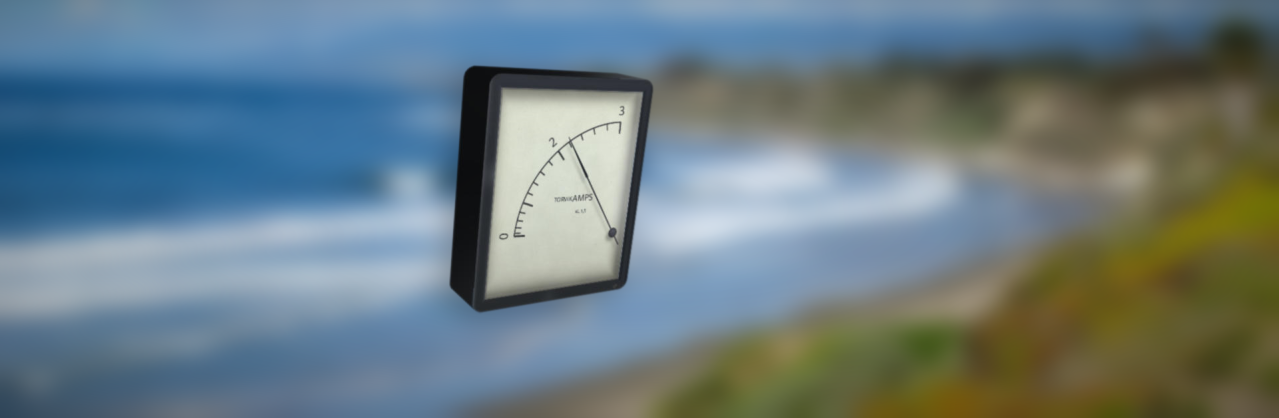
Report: 2.2 A
